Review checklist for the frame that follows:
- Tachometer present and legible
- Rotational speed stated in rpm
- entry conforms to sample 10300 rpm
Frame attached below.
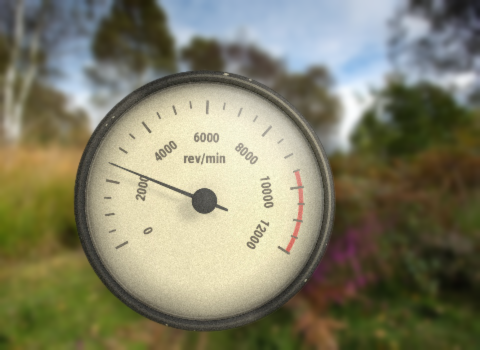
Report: 2500 rpm
